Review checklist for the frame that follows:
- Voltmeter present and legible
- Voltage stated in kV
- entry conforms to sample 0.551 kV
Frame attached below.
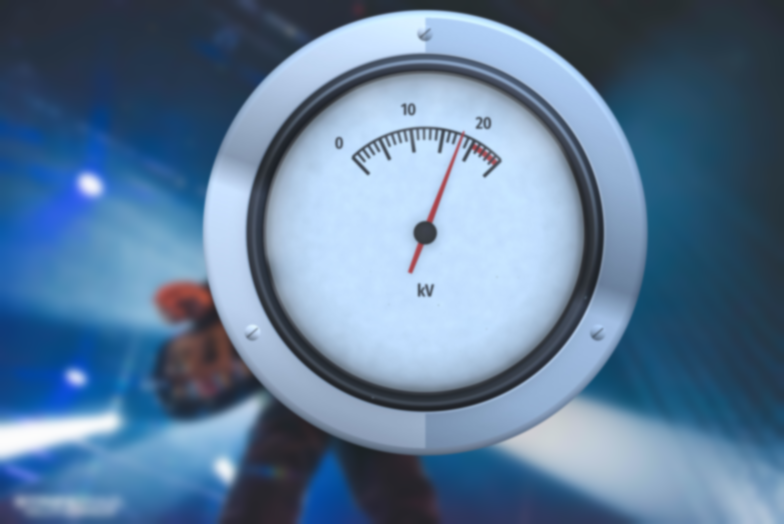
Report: 18 kV
